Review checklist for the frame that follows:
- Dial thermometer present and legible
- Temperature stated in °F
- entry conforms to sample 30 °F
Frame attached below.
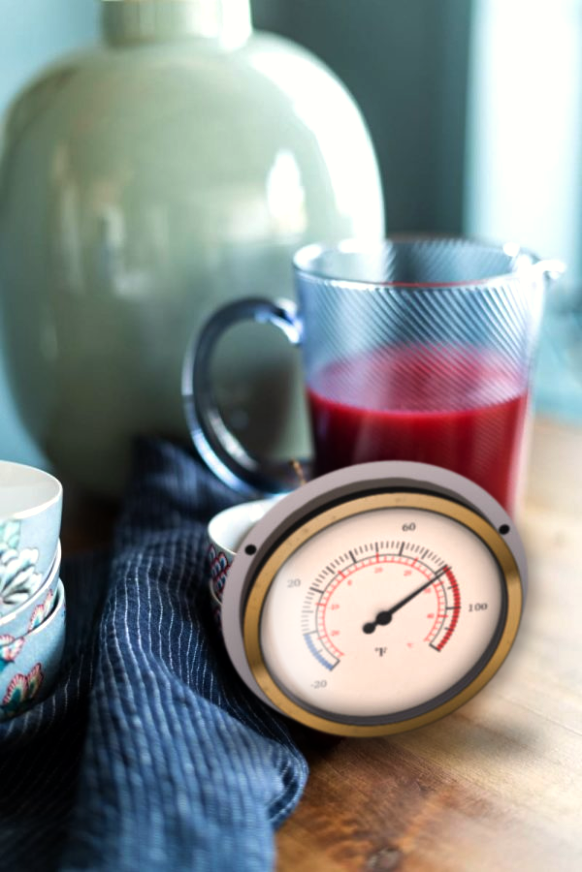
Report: 80 °F
